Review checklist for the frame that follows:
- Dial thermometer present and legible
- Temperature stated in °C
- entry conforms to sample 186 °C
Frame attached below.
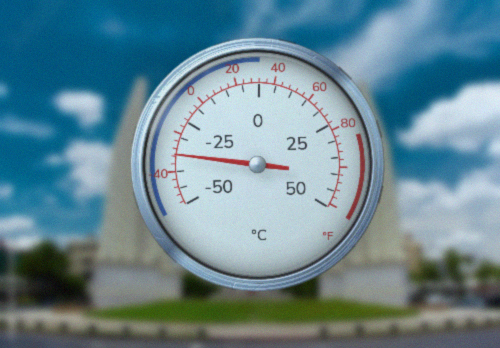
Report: -35 °C
